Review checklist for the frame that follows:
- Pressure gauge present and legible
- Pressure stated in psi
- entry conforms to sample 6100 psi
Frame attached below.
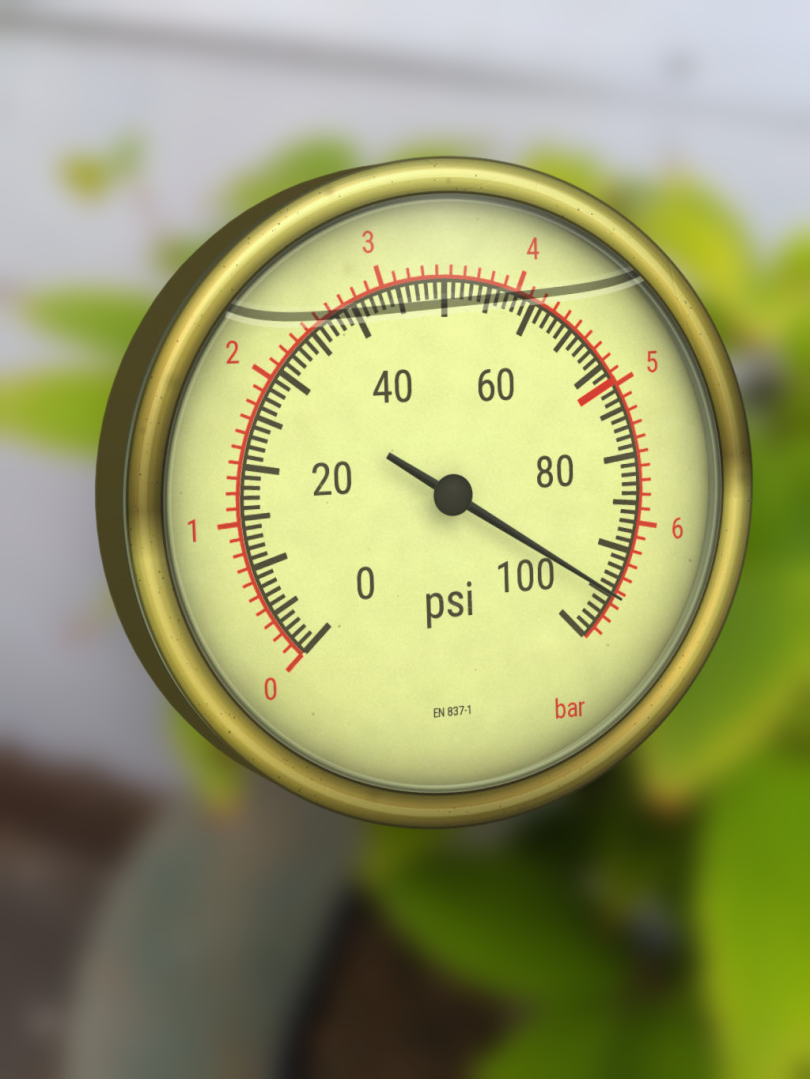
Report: 95 psi
